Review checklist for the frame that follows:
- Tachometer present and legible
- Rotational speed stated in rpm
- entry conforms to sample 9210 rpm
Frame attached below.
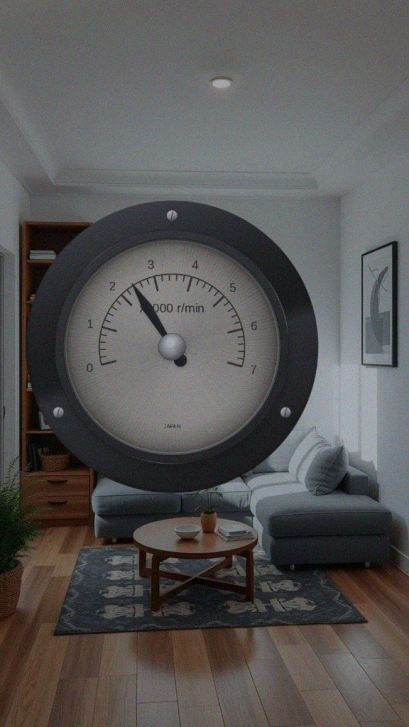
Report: 2400 rpm
